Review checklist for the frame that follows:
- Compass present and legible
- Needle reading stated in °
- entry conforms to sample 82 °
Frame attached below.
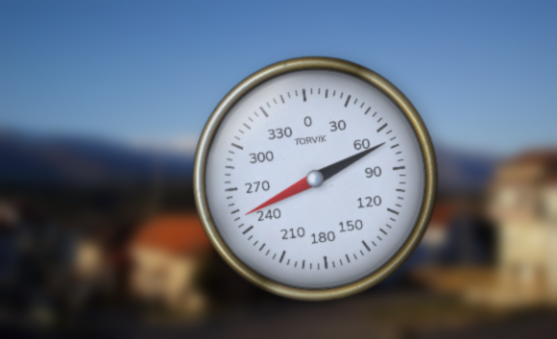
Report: 250 °
